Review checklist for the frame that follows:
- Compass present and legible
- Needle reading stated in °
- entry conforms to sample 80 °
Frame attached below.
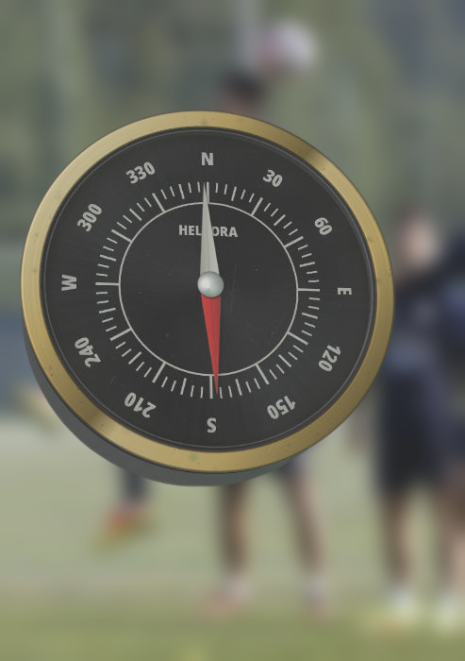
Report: 177.5 °
